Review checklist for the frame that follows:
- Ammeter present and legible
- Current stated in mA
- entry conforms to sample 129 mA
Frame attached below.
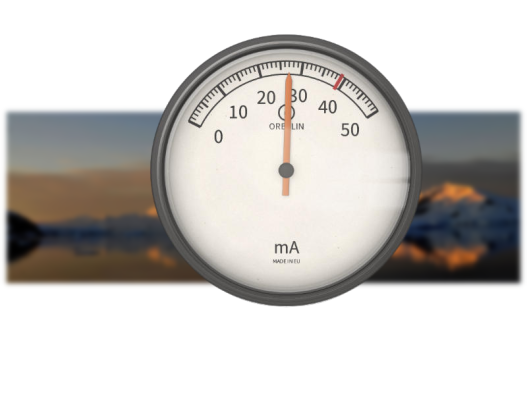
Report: 27 mA
